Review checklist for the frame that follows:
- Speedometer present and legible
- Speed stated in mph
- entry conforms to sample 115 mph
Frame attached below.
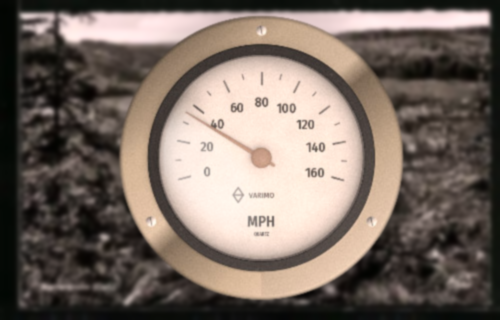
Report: 35 mph
